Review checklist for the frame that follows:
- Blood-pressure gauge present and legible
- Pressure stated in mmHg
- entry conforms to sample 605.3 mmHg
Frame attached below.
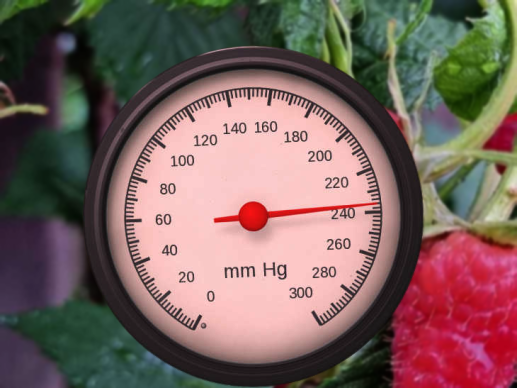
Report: 236 mmHg
